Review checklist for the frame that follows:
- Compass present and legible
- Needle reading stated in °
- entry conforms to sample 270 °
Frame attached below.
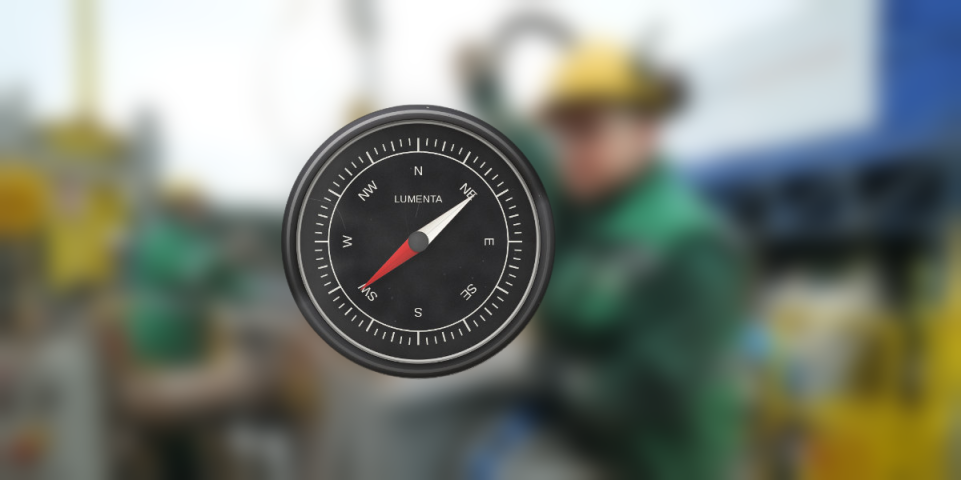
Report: 230 °
